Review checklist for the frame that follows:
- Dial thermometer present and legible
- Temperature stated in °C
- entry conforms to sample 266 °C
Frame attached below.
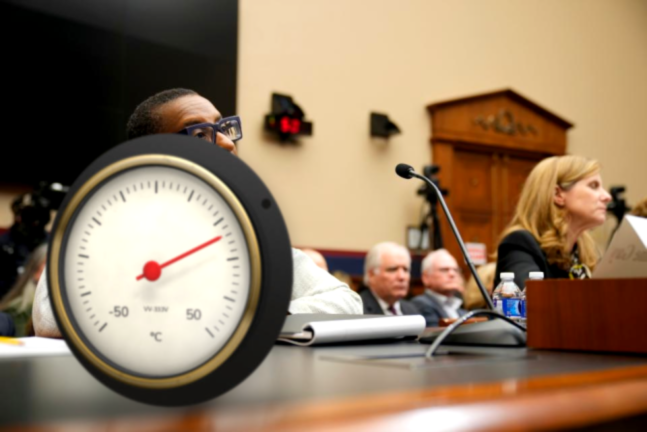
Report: 24 °C
